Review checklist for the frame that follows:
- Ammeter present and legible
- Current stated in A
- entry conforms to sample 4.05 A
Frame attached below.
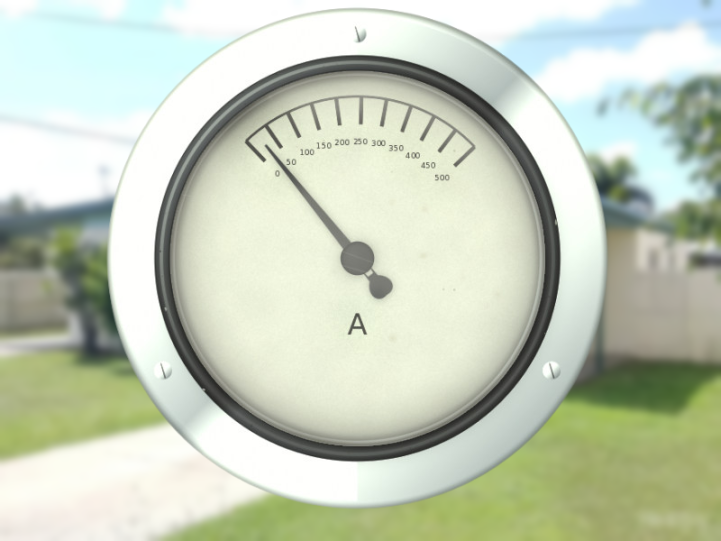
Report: 25 A
